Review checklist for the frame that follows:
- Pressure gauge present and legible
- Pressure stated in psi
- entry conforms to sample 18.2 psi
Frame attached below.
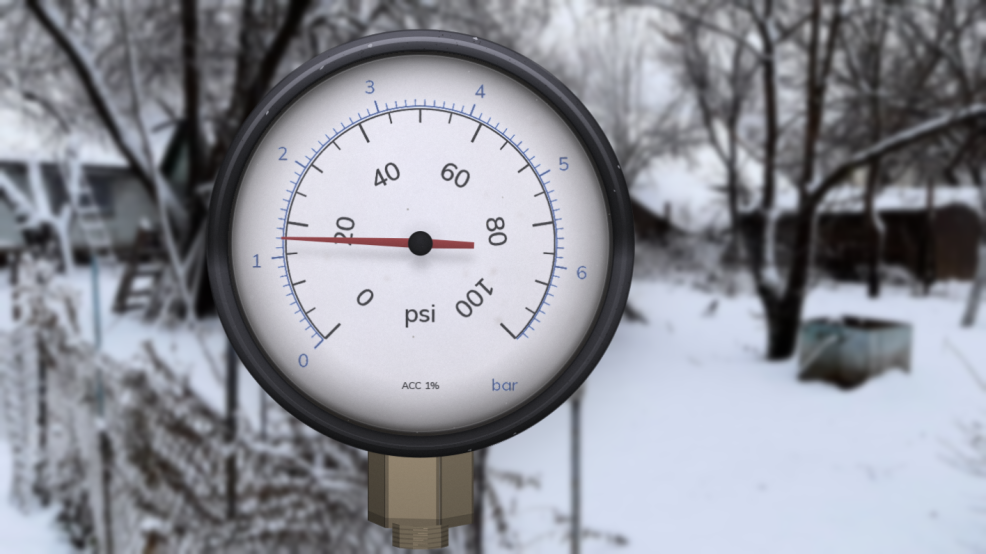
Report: 17.5 psi
